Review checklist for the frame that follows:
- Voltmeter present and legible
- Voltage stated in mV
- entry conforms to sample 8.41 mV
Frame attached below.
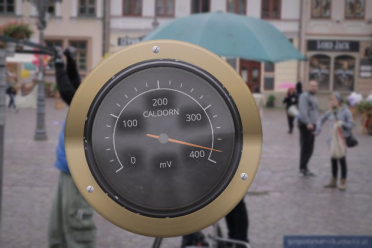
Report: 380 mV
